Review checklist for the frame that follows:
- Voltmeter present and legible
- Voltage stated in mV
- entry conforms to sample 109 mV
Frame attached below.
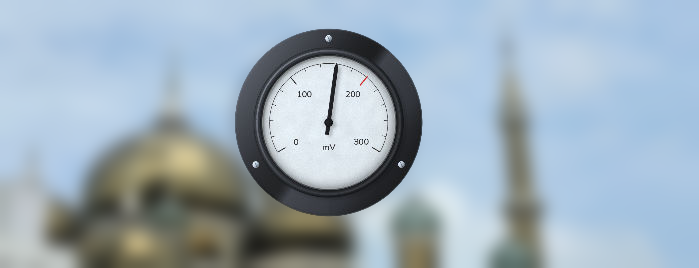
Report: 160 mV
